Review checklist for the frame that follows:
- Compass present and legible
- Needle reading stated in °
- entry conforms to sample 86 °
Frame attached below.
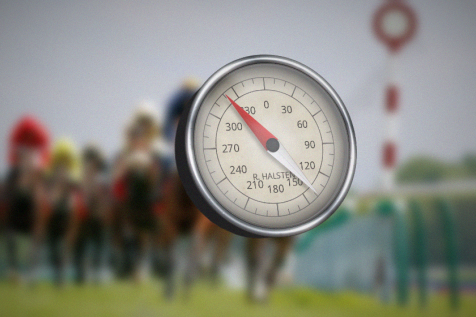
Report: 320 °
